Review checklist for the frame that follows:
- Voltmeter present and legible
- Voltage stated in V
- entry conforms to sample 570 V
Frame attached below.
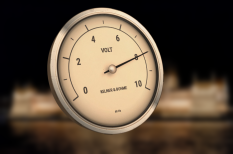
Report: 8 V
